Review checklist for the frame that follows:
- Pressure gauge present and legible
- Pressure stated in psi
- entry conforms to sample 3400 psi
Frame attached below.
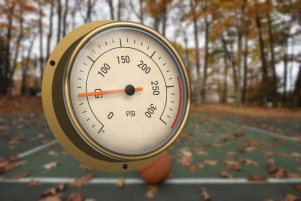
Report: 50 psi
